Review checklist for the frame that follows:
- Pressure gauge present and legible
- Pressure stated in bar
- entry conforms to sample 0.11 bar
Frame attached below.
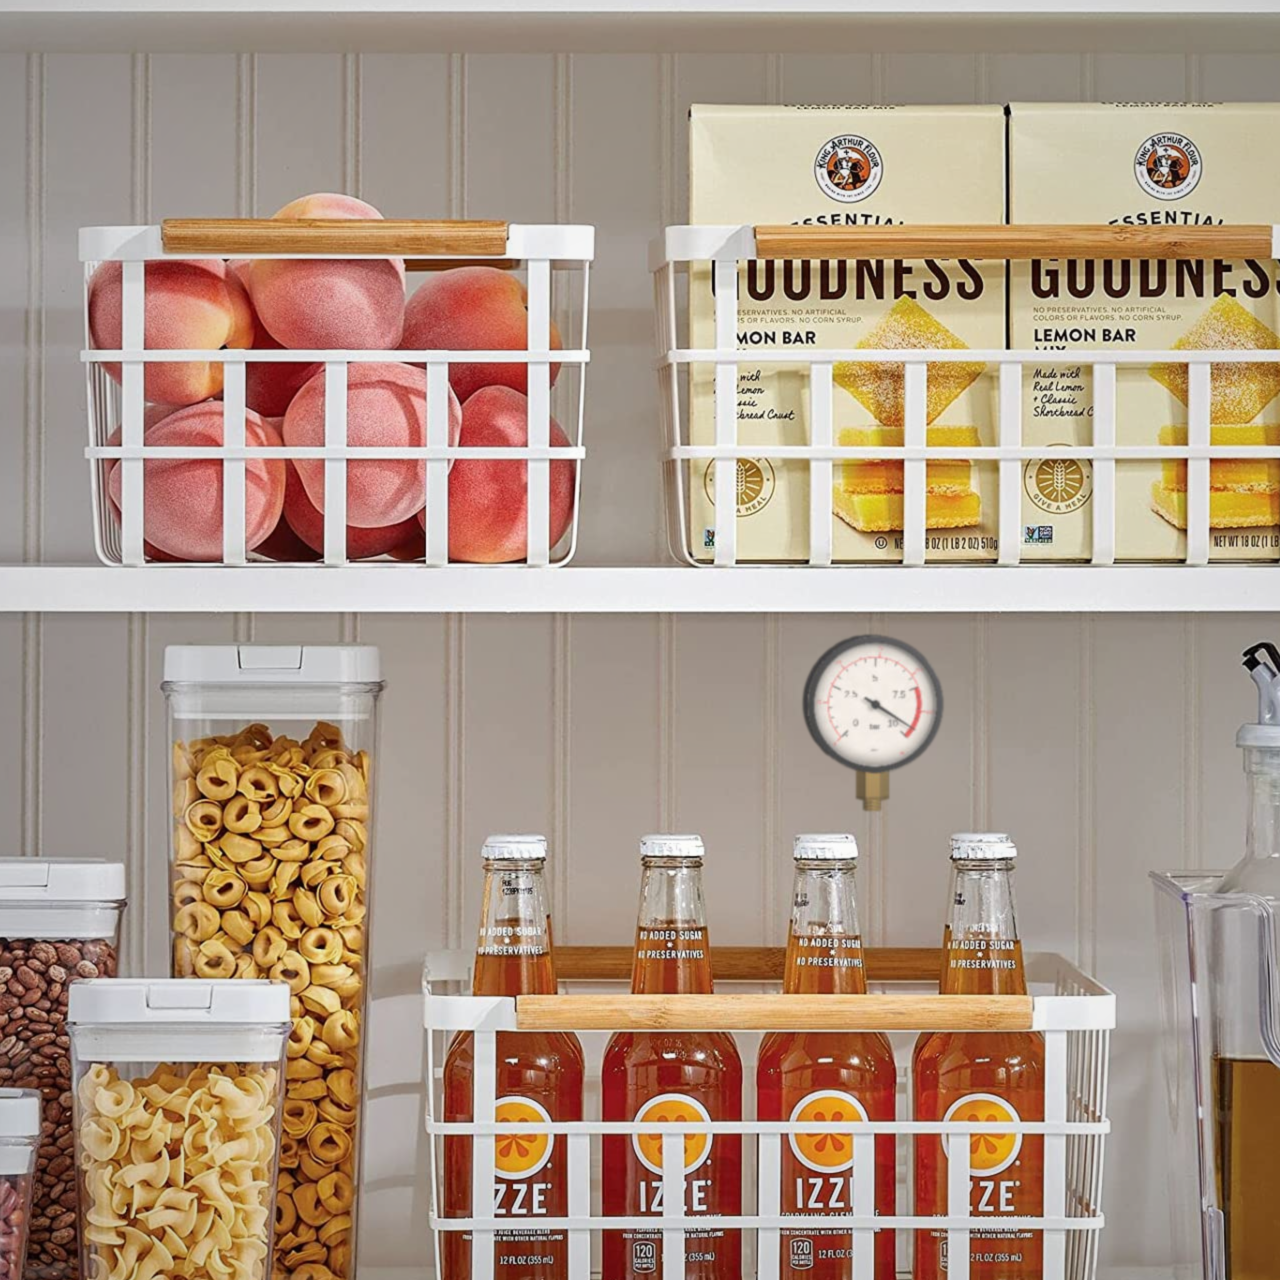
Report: 9.5 bar
